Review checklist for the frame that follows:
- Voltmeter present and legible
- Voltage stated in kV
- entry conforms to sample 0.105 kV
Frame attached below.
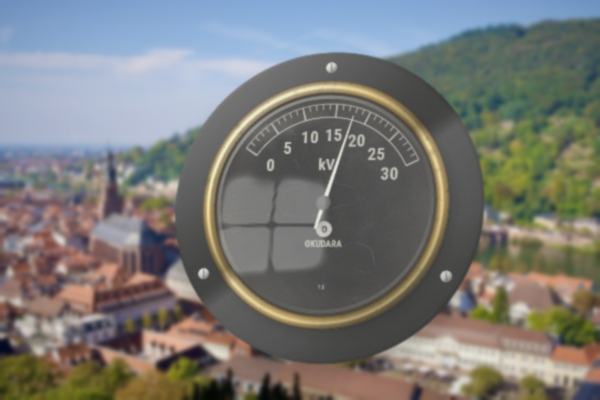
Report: 18 kV
